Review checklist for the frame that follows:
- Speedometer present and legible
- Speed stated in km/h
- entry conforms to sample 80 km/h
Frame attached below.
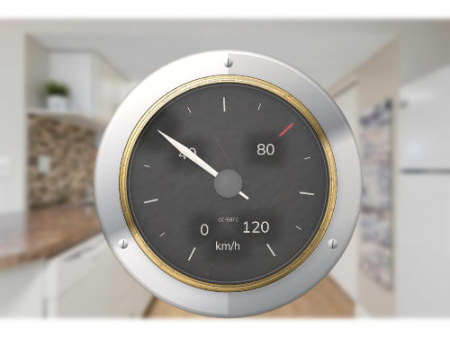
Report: 40 km/h
